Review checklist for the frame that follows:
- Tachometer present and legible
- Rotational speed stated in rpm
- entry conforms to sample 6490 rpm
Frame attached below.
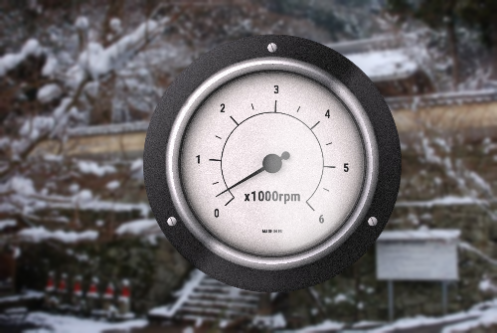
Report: 250 rpm
